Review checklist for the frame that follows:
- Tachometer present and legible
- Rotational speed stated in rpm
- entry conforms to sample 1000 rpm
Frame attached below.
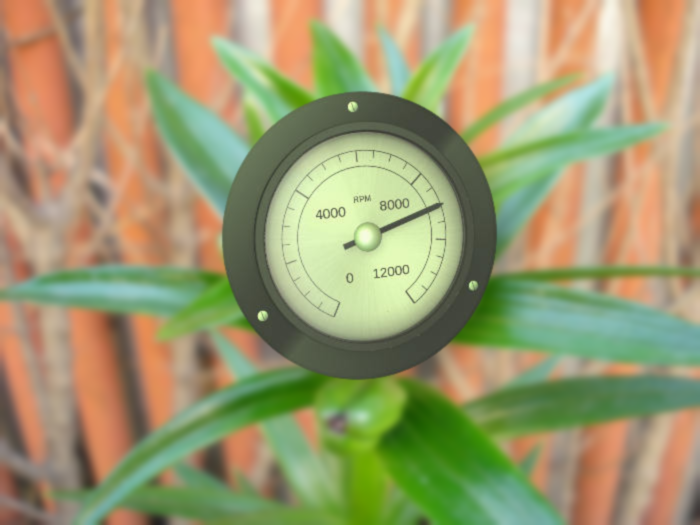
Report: 9000 rpm
